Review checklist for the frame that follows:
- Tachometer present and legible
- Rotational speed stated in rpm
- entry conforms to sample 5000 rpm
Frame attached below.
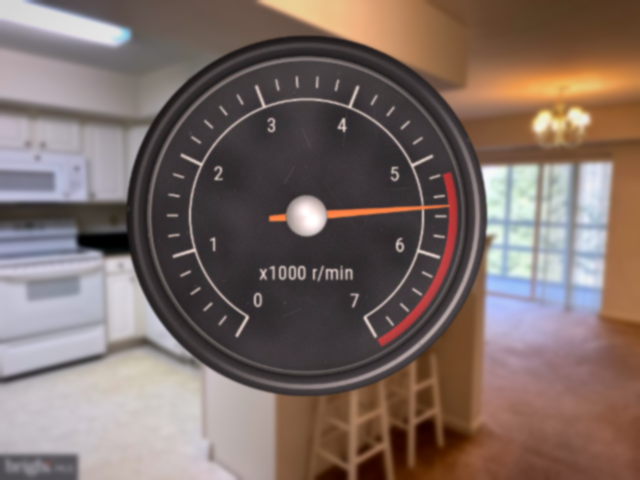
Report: 5500 rpm
